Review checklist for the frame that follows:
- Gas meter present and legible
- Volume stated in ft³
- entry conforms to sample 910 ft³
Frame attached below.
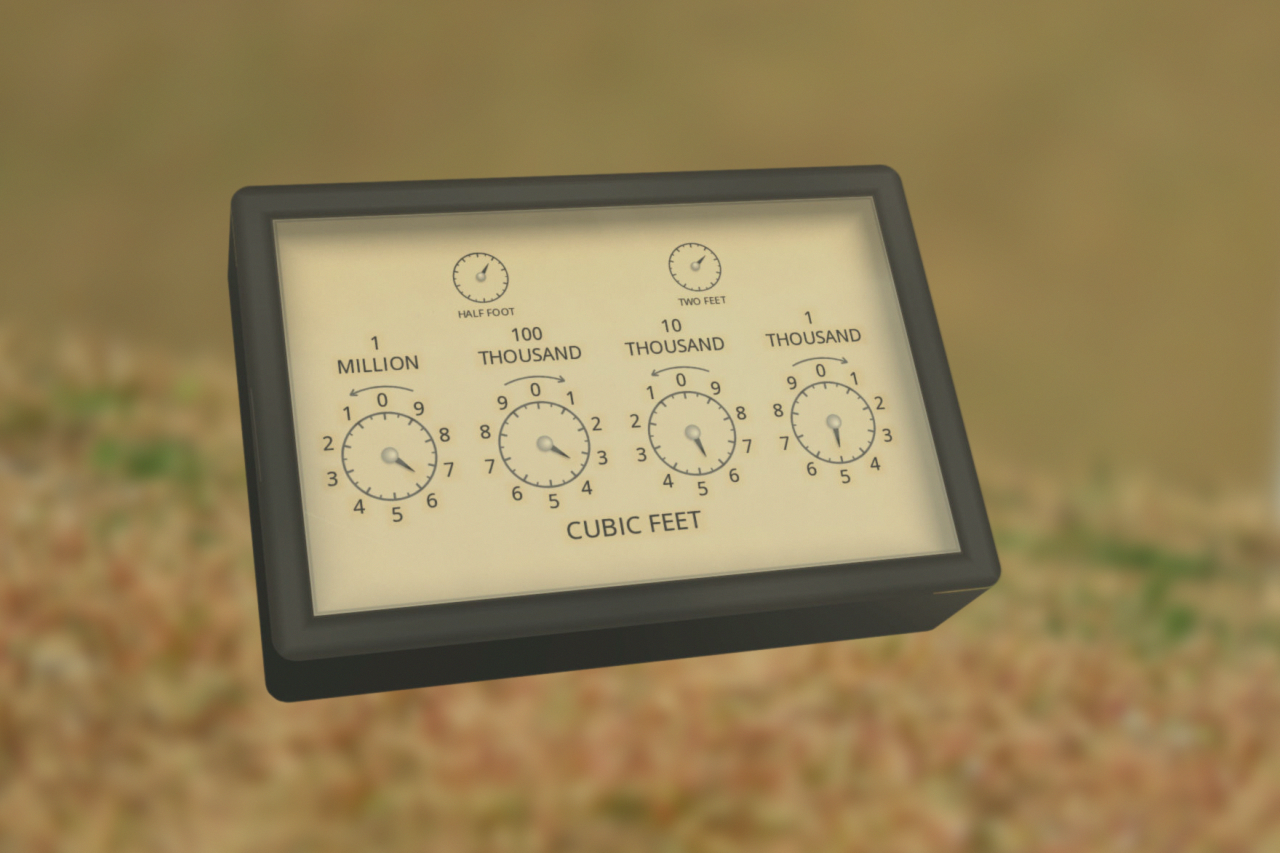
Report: 635500 ft³
